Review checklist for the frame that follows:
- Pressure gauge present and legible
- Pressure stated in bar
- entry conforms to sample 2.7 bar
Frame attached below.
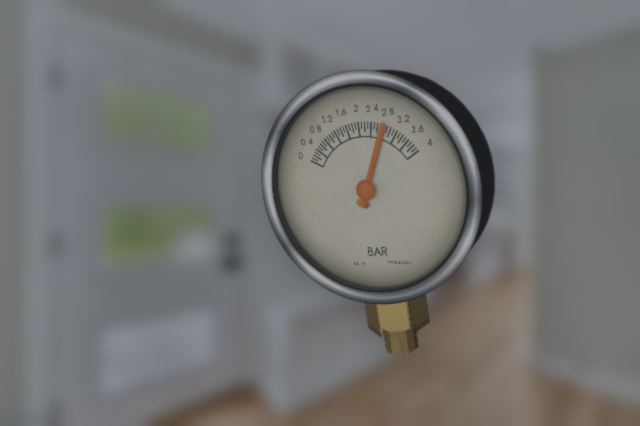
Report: 2.8 bar
